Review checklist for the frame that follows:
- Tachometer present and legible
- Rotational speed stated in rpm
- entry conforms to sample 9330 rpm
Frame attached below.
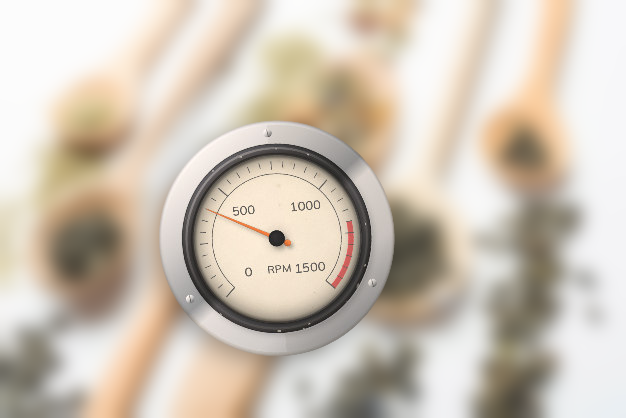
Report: 400 rpm
